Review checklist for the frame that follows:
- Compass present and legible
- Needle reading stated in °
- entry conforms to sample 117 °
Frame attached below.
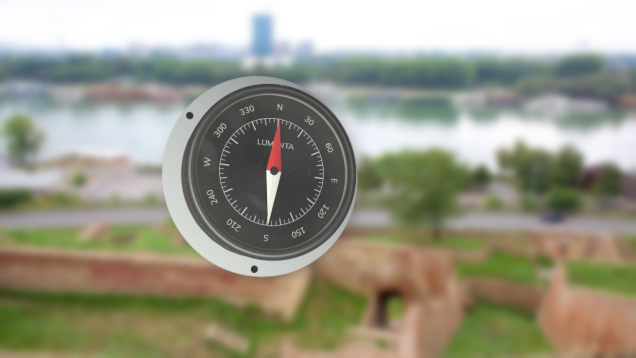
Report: 0 °
